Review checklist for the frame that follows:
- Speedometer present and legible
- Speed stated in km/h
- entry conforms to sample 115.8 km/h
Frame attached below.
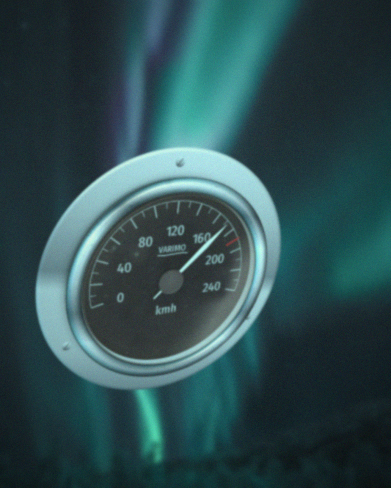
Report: 170 km/h
